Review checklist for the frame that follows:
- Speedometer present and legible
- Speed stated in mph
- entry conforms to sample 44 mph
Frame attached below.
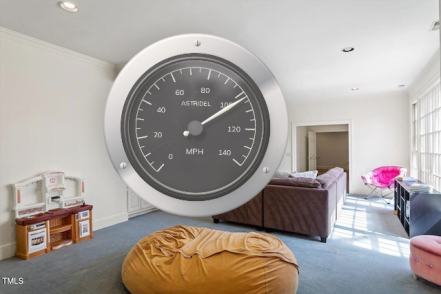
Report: 102.5 mph
